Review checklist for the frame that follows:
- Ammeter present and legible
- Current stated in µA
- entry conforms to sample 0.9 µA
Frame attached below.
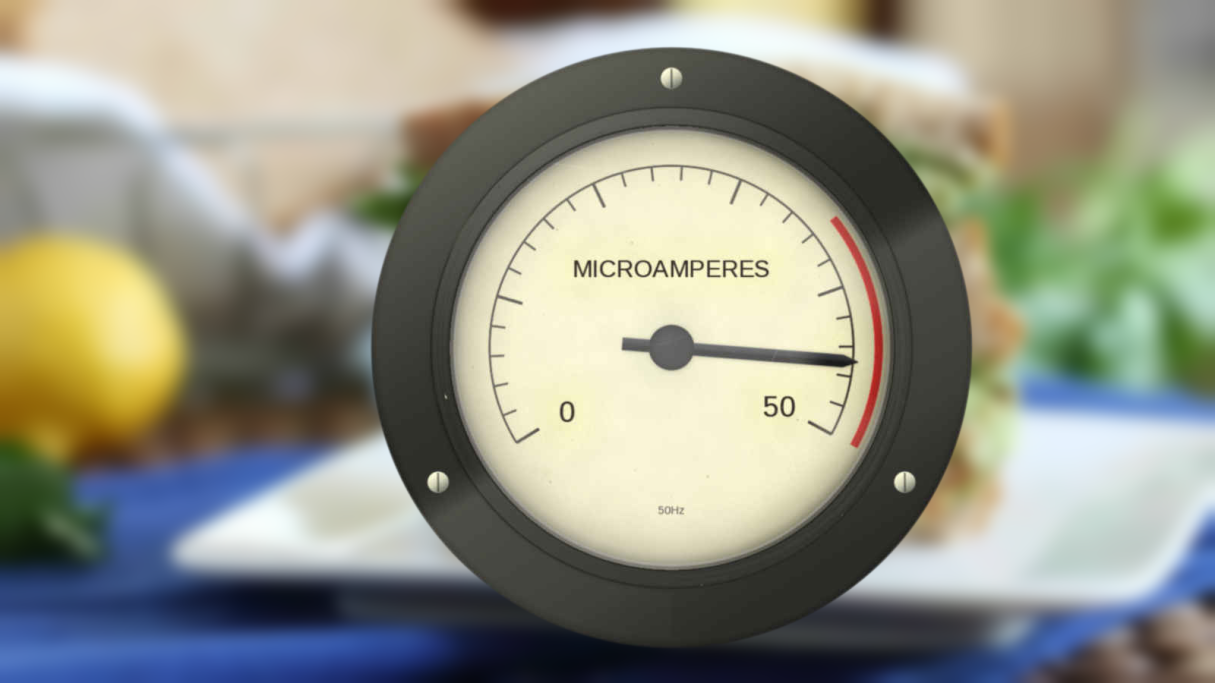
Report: 45 µA
